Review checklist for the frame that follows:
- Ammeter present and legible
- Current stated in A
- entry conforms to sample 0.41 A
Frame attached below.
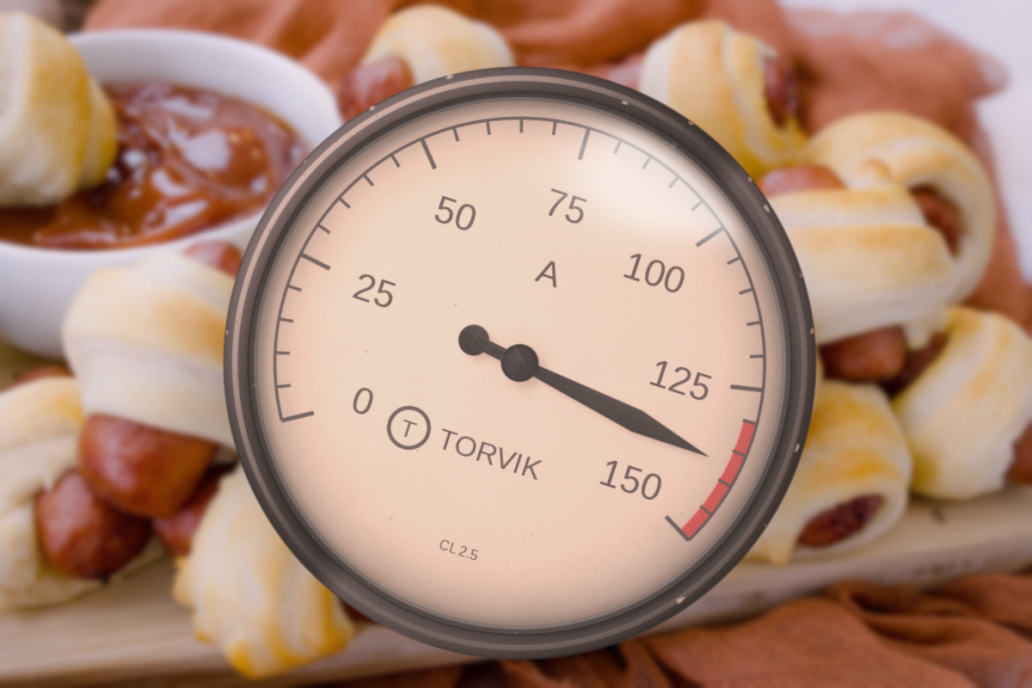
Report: 137.5 A
